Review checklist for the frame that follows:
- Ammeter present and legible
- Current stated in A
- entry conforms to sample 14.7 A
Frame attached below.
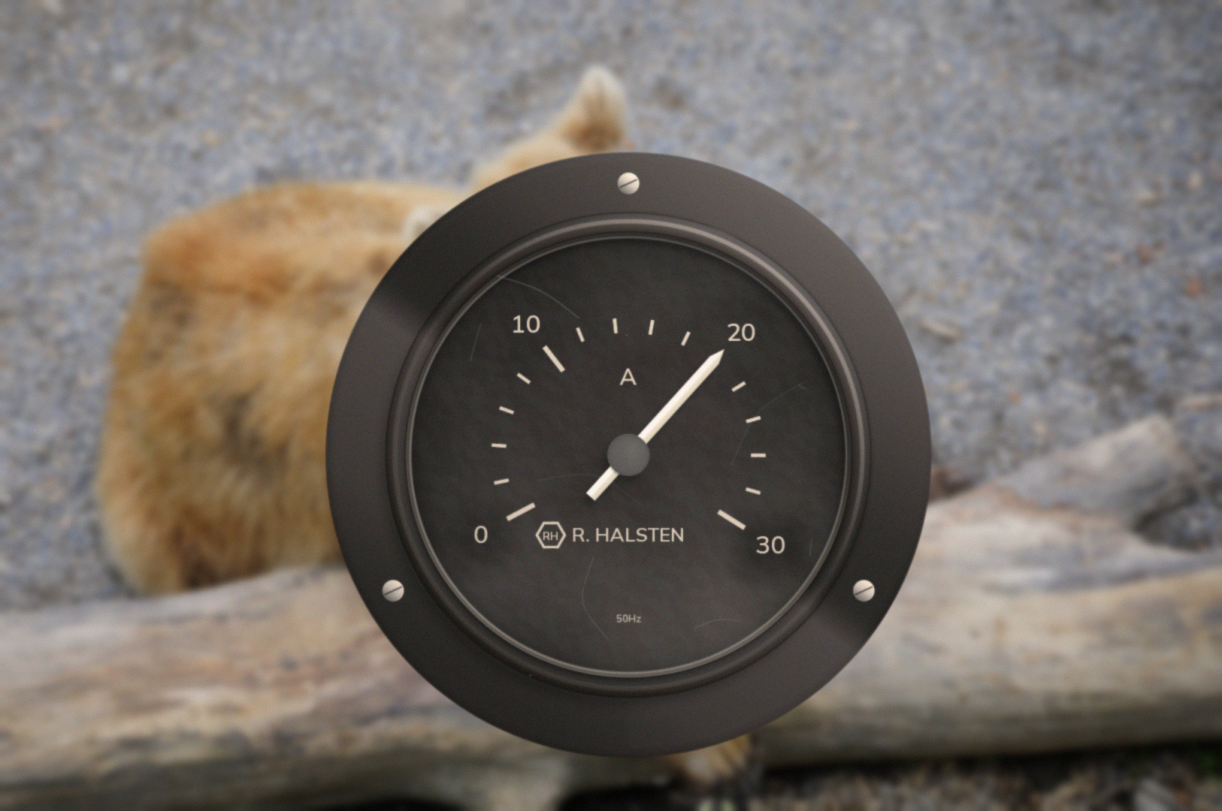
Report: 20 A
